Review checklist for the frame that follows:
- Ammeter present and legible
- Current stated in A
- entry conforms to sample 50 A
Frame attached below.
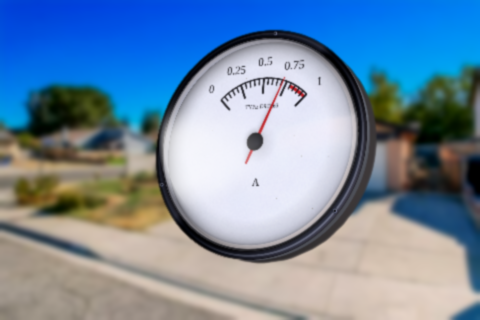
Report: 0.75 A
